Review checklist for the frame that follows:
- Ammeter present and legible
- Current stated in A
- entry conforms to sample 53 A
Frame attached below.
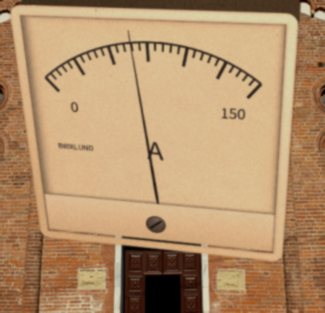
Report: 65 A
